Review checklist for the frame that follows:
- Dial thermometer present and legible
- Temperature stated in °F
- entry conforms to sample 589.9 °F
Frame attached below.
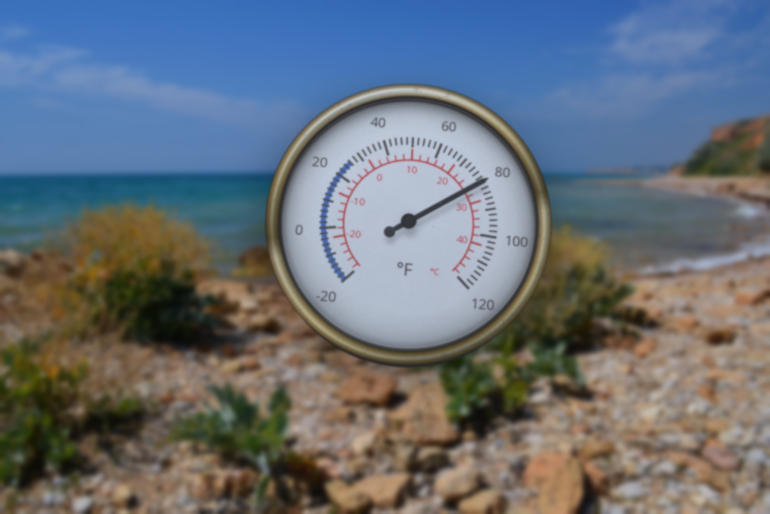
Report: 80 °F
